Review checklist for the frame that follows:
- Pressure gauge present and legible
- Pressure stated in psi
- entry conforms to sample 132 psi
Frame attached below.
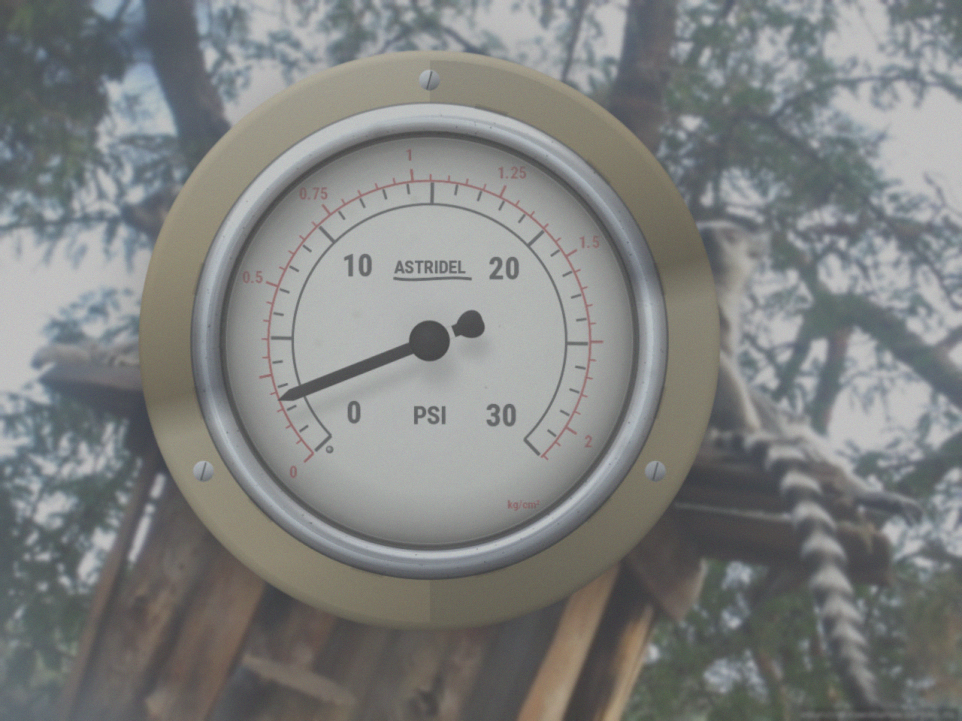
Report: 2.5 psi
